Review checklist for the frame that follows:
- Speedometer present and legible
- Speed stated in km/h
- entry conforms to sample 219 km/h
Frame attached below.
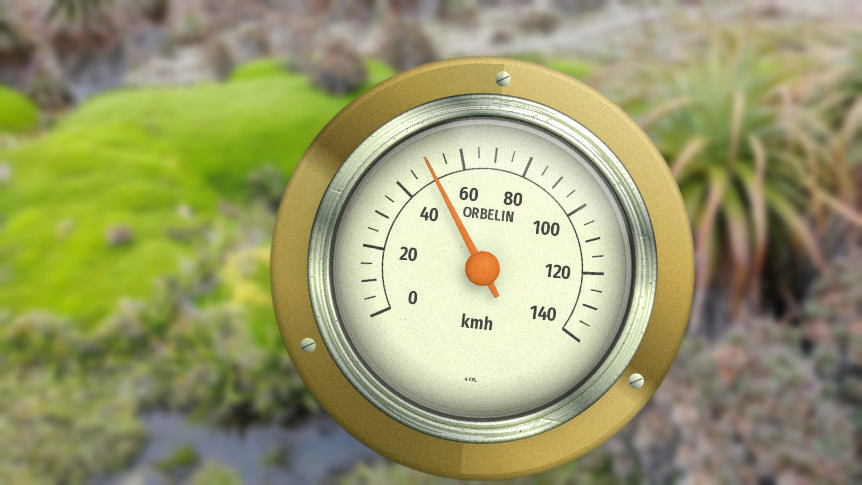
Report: 50 km/h
